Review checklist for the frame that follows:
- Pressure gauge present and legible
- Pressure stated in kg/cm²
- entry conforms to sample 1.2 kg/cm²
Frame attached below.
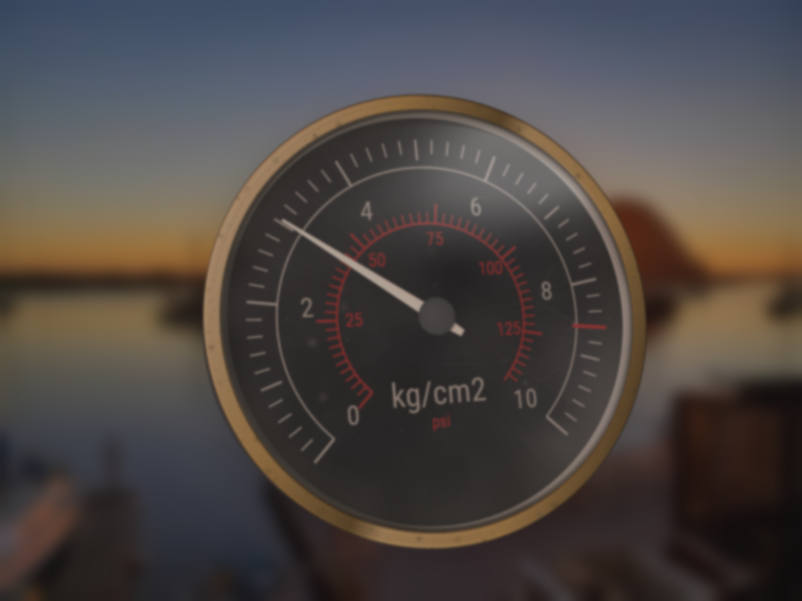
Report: 3 kg/cm²
